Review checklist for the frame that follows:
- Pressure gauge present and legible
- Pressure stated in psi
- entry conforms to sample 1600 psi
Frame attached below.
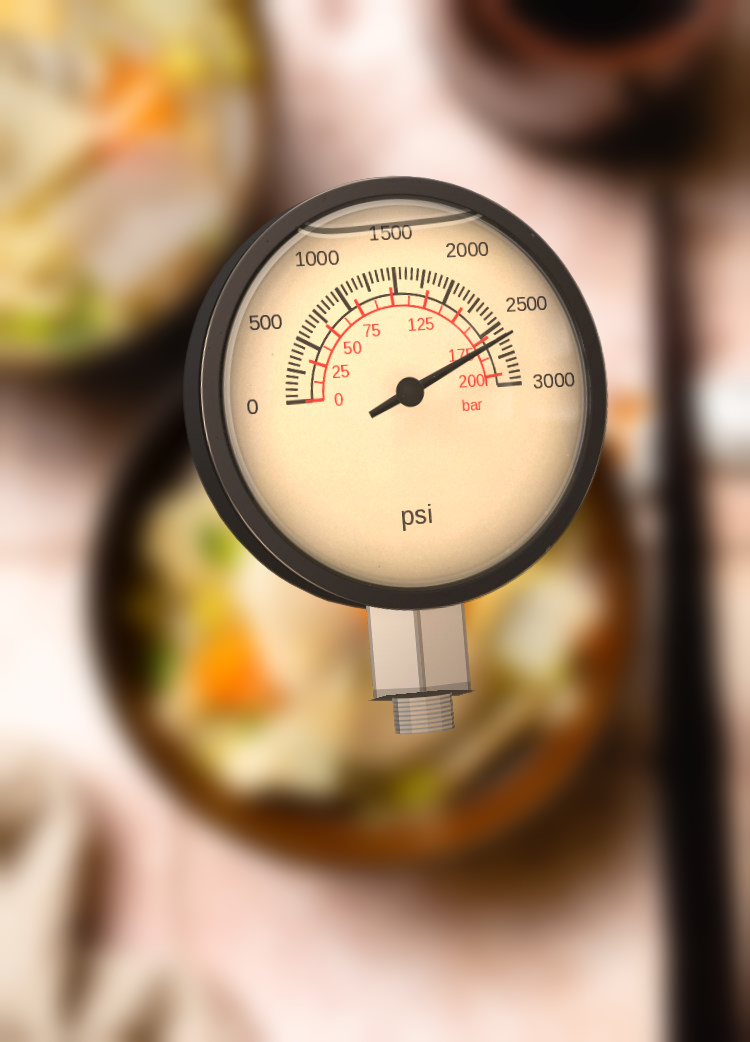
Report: 2600 psi
